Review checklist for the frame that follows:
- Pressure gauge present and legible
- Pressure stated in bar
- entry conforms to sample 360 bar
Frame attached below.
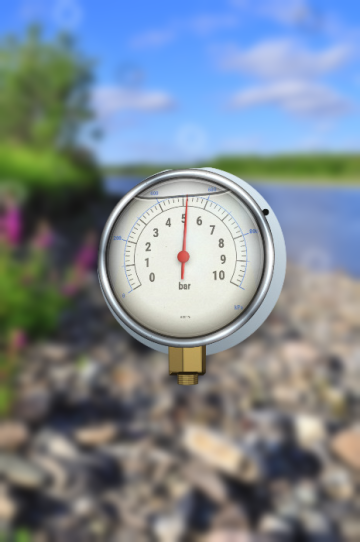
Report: 5.2 bar
